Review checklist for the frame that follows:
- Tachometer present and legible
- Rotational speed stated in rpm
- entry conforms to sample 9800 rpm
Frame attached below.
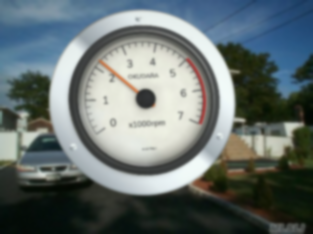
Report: 2200 rpm
